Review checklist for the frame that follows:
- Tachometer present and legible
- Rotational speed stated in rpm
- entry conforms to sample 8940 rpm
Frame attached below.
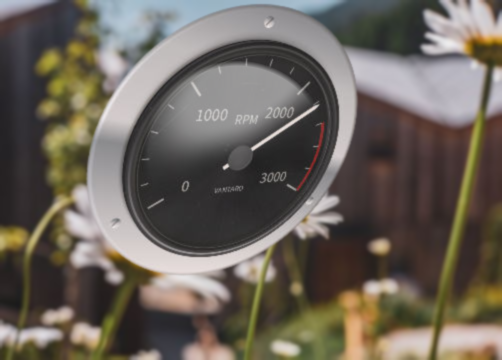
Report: 2200 rpm
